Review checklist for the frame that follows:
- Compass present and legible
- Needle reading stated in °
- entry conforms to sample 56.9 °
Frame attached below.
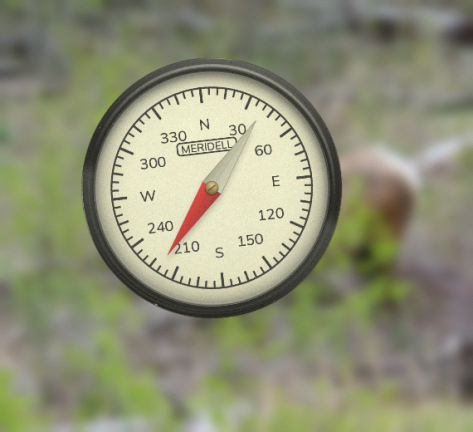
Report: 220 °
